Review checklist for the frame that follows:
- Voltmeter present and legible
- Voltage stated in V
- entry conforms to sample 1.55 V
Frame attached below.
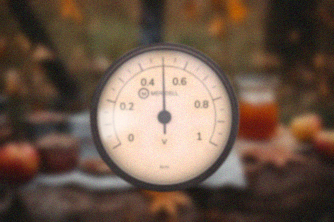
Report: 0.5 V
